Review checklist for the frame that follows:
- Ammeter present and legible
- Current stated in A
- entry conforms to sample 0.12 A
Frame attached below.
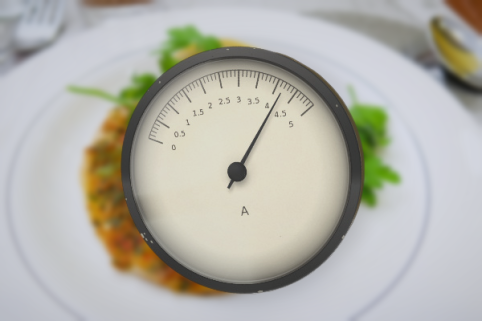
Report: 4.2 A
